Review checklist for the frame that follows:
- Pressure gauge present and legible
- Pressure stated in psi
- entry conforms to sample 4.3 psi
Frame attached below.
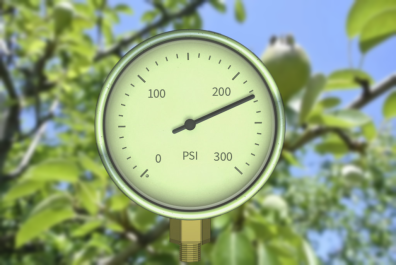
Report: 225 psi
